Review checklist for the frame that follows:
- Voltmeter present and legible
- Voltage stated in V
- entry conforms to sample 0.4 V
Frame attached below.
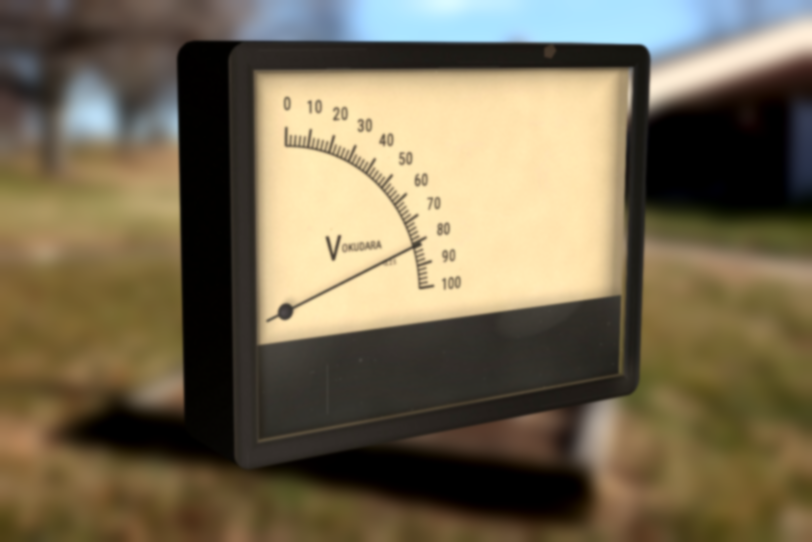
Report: 80 V
